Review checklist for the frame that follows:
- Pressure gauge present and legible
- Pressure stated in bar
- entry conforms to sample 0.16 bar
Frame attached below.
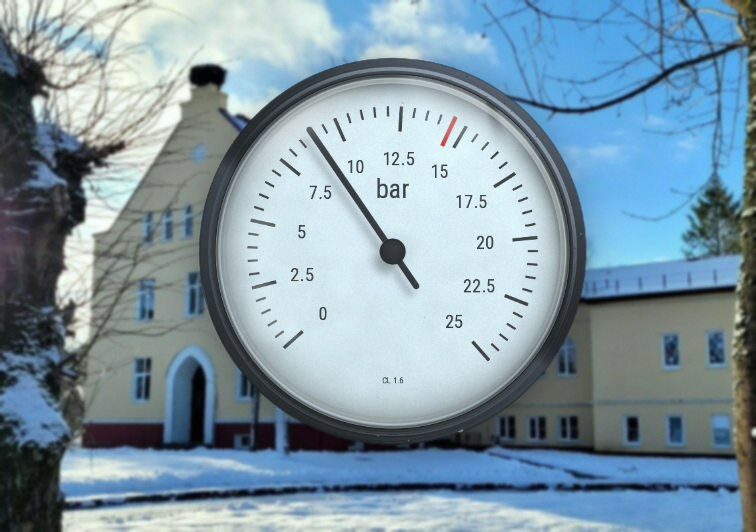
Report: 9 bar
